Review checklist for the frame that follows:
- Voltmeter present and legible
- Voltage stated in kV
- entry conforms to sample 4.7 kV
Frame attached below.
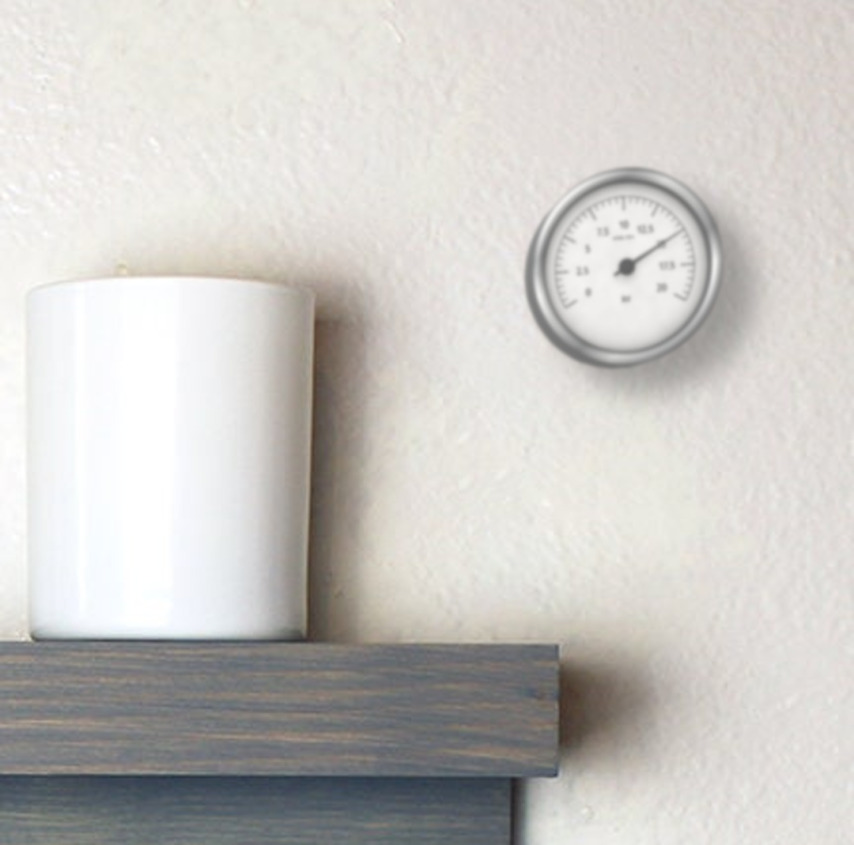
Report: 15 kV
